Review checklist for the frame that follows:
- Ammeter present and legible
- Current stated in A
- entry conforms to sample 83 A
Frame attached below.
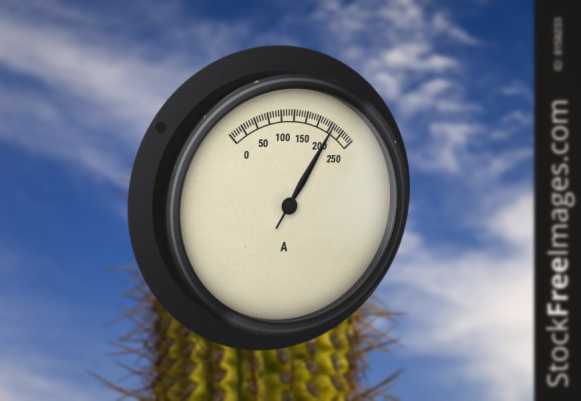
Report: 200 A
